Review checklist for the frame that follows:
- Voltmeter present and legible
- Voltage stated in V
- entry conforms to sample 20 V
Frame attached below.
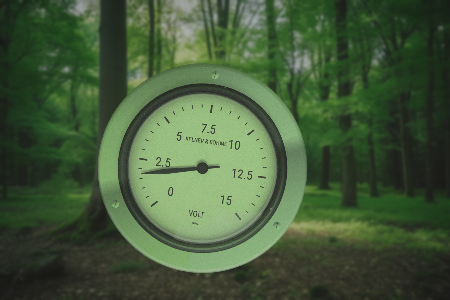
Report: 1.75 V
